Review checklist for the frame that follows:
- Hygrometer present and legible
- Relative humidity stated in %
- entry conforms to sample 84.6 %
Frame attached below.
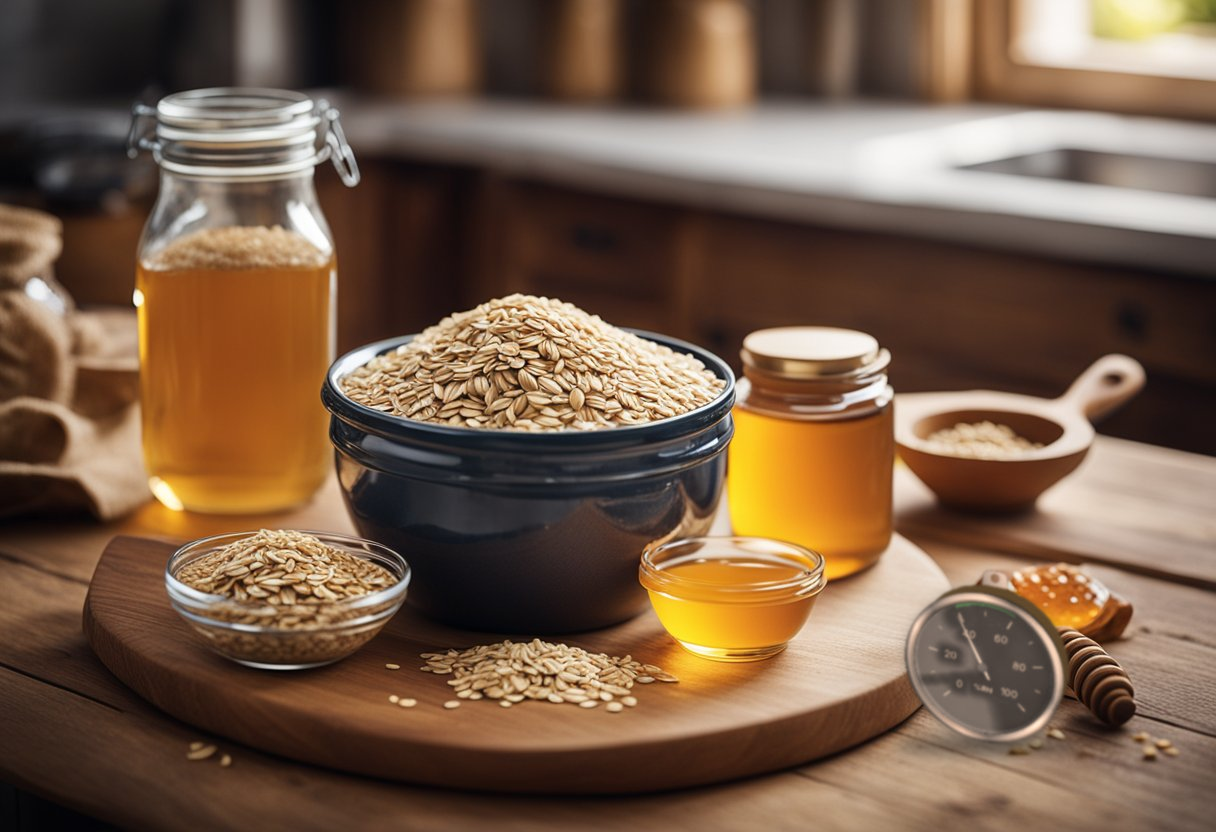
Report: 40 %
